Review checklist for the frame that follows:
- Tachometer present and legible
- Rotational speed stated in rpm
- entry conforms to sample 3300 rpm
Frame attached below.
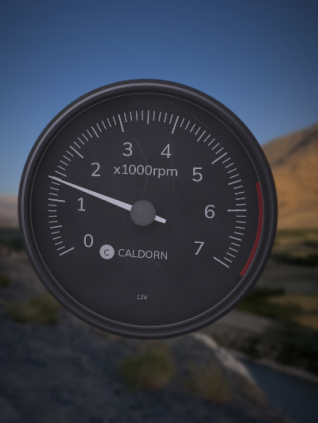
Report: 1400 rpm
